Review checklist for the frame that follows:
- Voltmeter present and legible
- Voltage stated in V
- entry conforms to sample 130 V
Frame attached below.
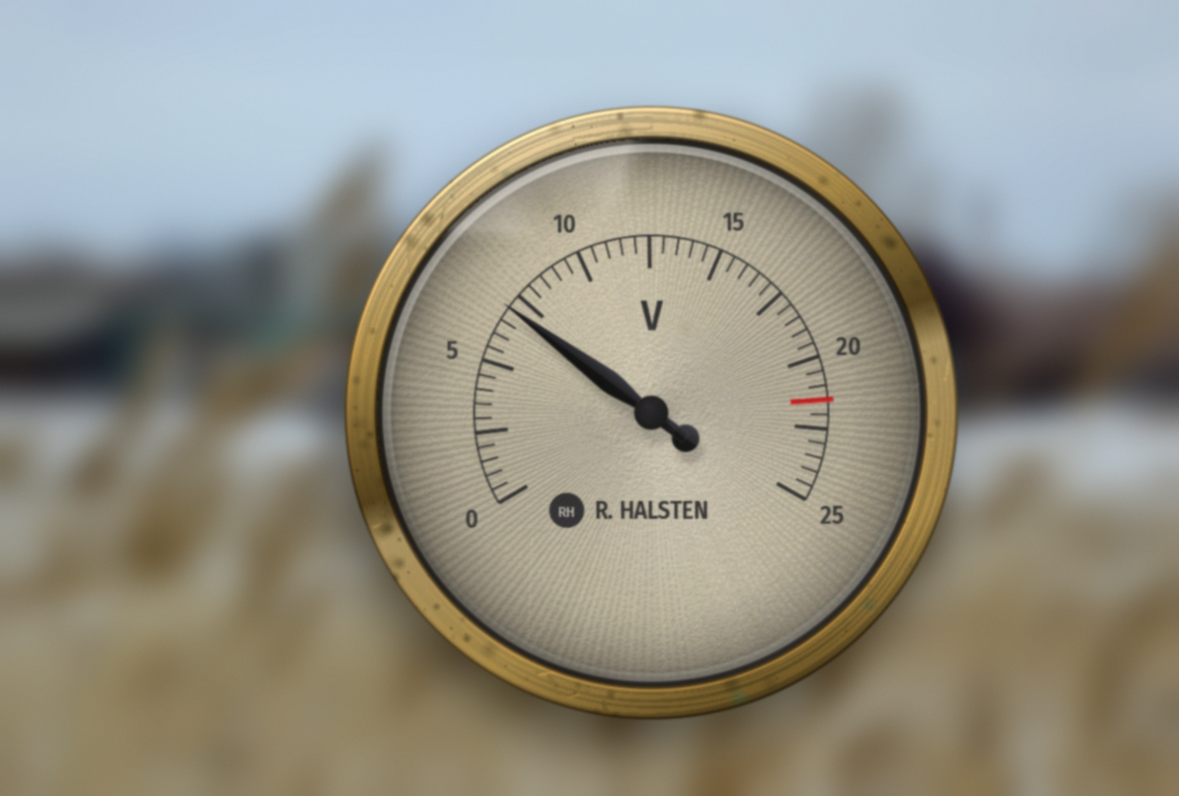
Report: 7 V
